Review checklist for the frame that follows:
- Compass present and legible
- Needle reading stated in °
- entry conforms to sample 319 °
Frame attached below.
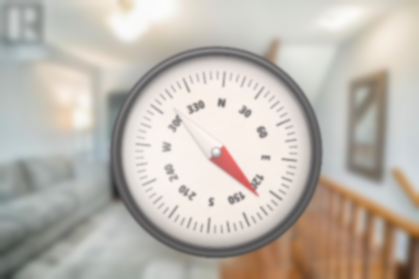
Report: 130 °
